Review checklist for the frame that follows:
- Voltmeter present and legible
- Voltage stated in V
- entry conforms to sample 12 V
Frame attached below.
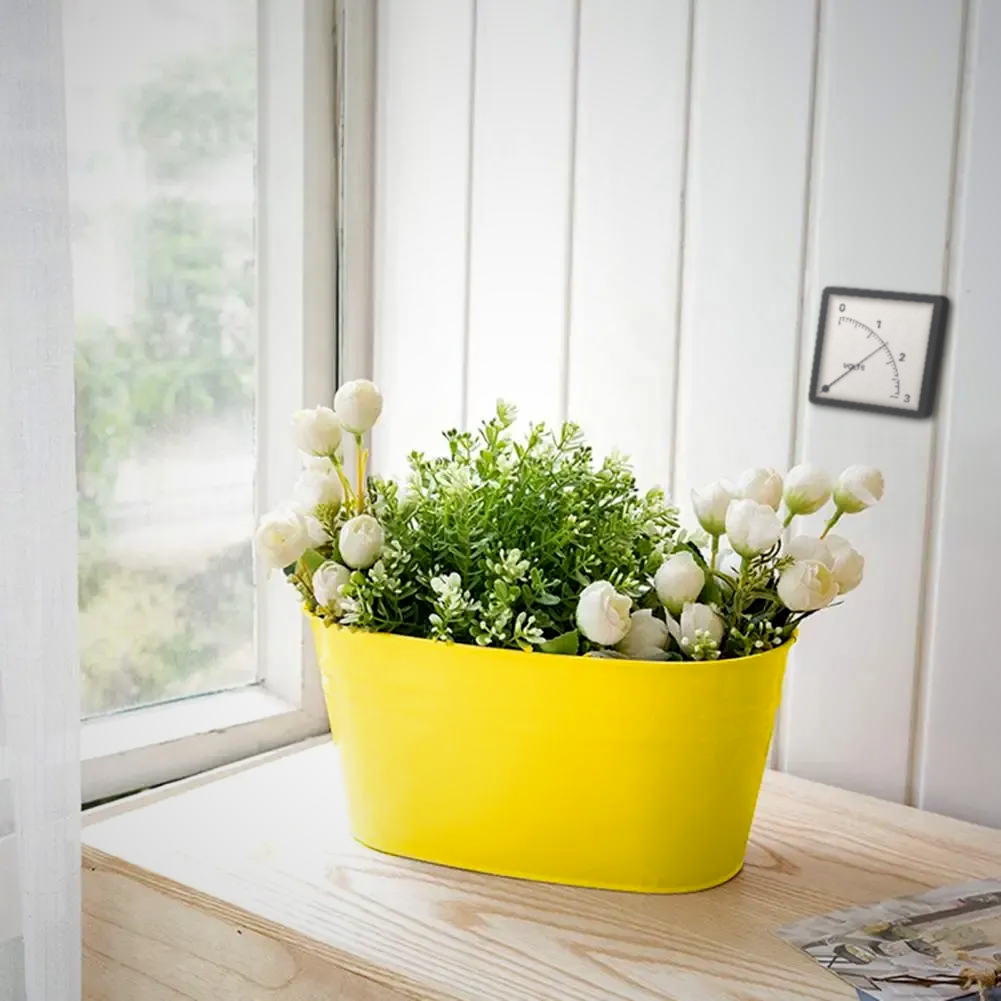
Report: 1.5 V
